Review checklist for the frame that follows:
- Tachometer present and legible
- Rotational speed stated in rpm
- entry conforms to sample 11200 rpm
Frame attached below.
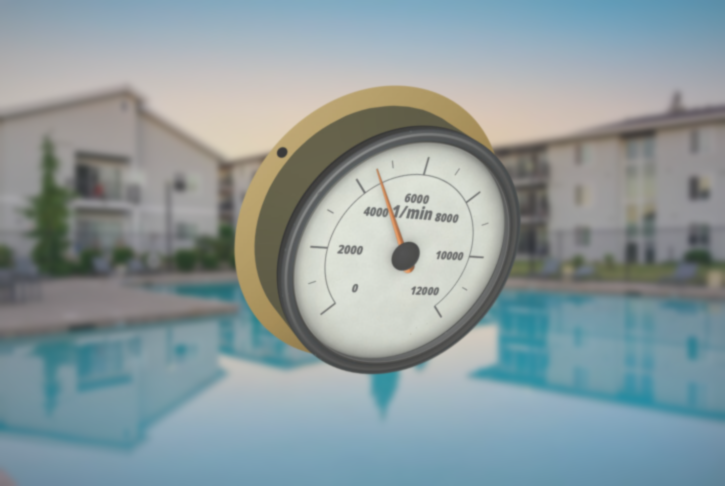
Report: 4500 rpm
